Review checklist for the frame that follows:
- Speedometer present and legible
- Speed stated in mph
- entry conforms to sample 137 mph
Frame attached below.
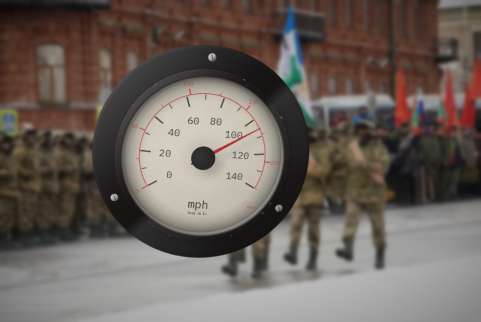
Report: 105 mph
